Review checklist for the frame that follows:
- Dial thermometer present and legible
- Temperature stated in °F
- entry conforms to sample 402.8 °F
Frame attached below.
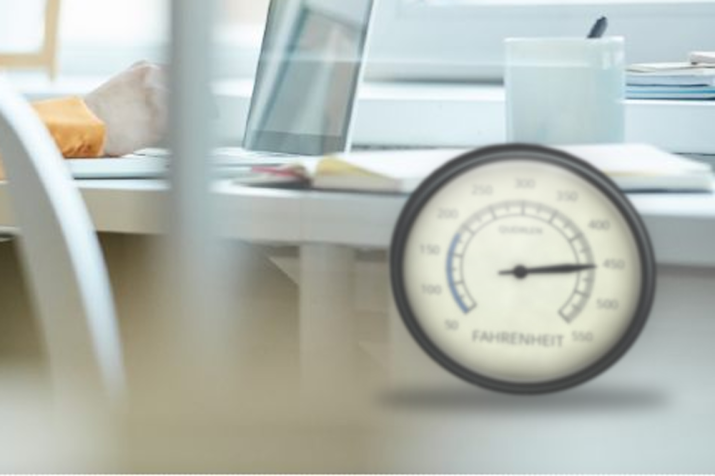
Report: 450 °F
